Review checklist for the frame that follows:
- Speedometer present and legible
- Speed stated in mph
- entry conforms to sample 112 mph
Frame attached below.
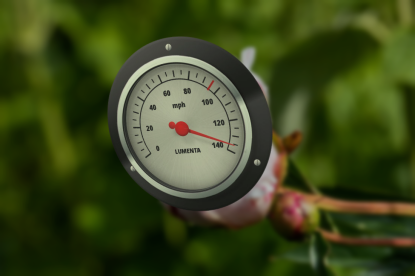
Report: 135 mph
